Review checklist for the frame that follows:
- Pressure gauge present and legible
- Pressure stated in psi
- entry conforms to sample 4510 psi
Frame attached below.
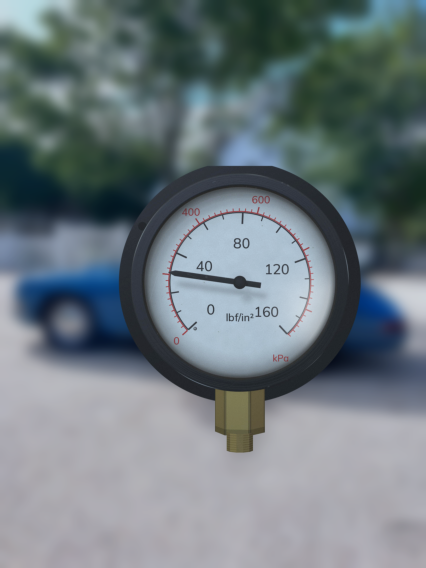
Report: 30 psi
